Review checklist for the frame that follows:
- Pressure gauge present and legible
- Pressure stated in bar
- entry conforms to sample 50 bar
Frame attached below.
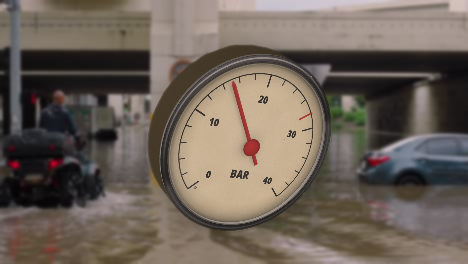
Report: 15 bar
